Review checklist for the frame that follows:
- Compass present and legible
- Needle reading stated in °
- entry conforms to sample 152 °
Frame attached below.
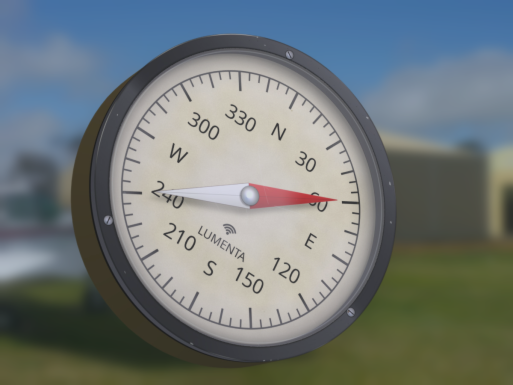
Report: 60 °
